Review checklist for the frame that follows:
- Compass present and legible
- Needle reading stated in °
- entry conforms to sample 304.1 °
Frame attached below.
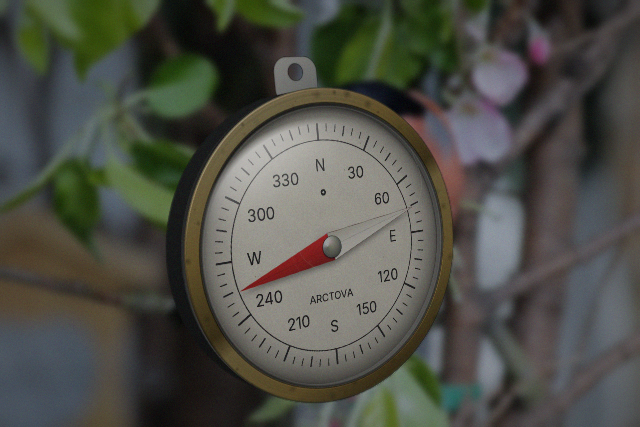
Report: 255 °
